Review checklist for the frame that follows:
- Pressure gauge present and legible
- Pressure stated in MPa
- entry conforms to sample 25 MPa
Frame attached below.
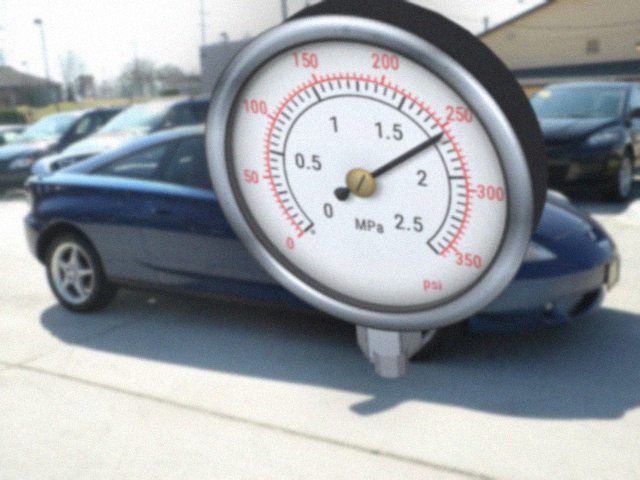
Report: 1.75 MPa
